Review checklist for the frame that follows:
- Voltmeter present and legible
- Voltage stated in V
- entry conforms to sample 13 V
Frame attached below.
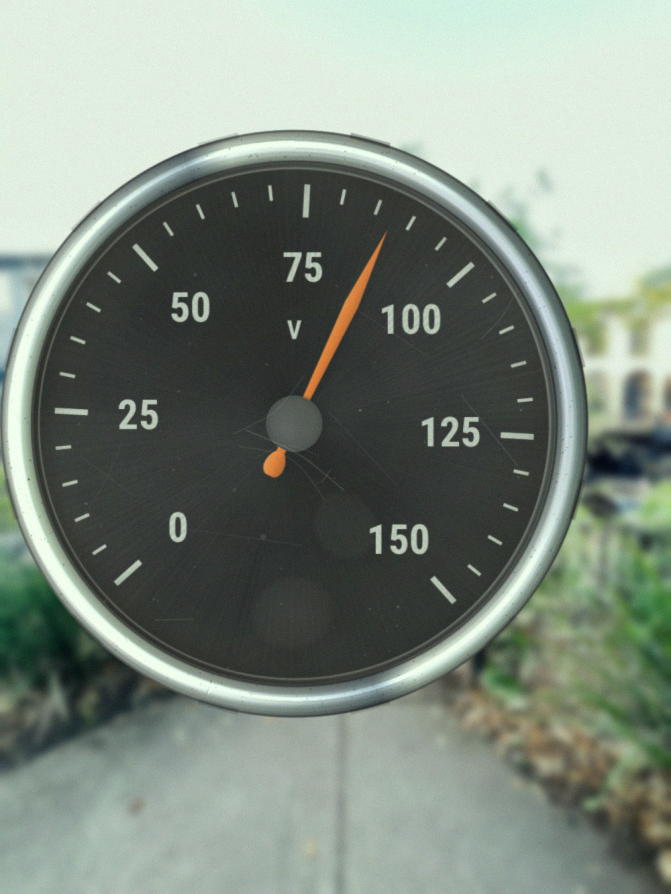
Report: 87.5 V
